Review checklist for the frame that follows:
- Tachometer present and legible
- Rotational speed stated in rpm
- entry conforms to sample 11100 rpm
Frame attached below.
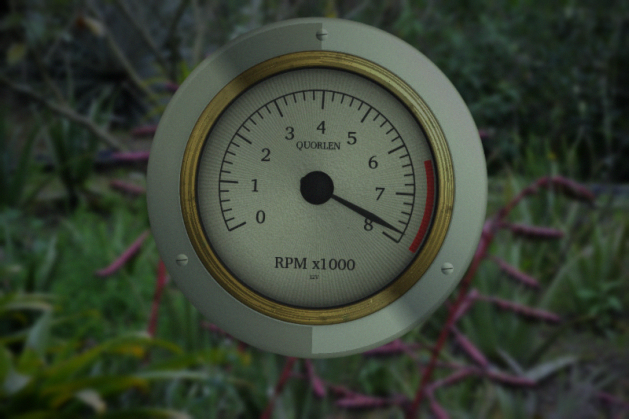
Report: 7800 rpm
